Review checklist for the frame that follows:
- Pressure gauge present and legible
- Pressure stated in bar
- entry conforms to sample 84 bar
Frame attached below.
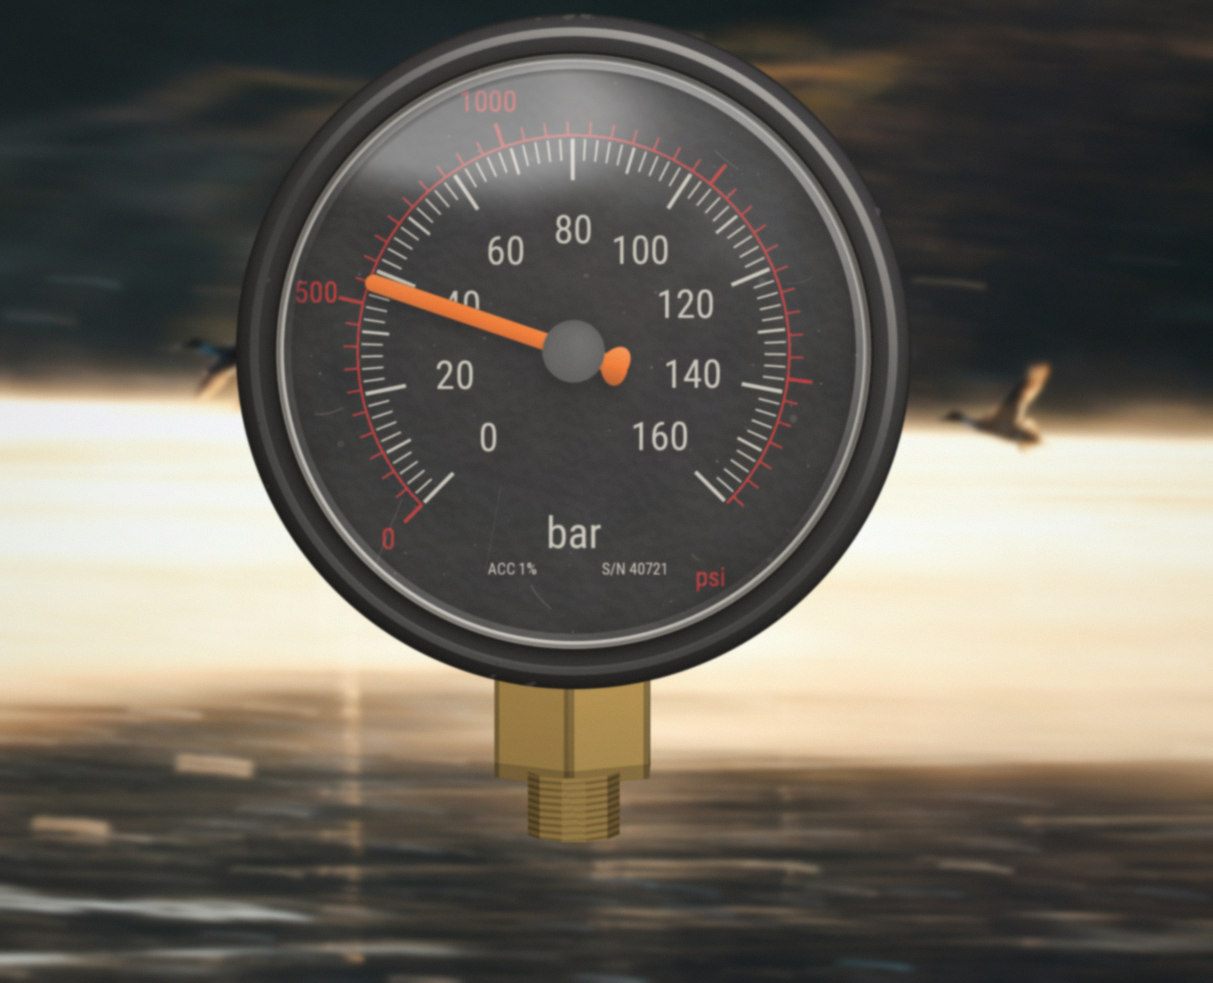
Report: 38 bar
